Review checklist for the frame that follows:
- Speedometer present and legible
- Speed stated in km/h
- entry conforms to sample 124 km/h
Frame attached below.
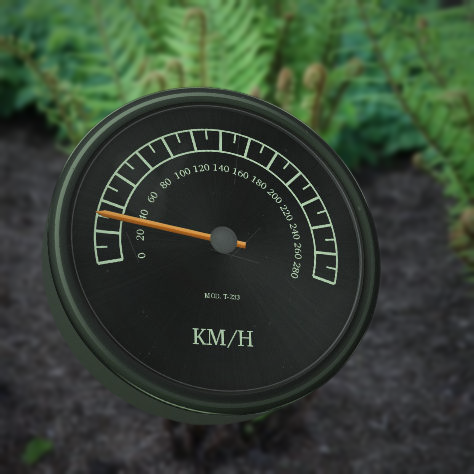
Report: 30 km/h
